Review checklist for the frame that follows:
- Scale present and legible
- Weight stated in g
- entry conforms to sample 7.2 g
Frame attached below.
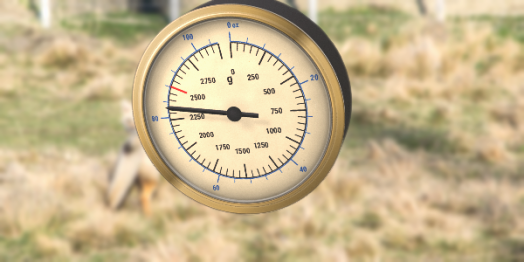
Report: 2350 g
